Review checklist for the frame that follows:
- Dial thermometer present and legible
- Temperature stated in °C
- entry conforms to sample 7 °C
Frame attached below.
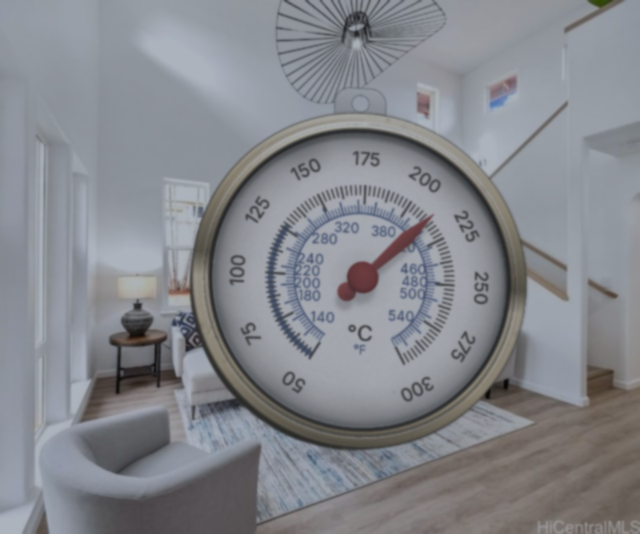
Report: 212.5 °C
